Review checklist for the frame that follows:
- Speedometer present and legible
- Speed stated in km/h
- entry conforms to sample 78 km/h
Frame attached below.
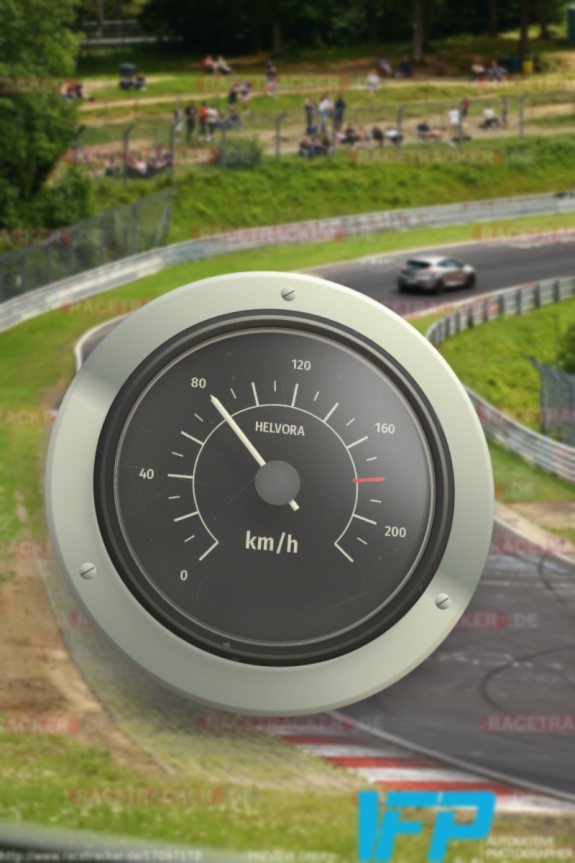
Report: 80 km/h
